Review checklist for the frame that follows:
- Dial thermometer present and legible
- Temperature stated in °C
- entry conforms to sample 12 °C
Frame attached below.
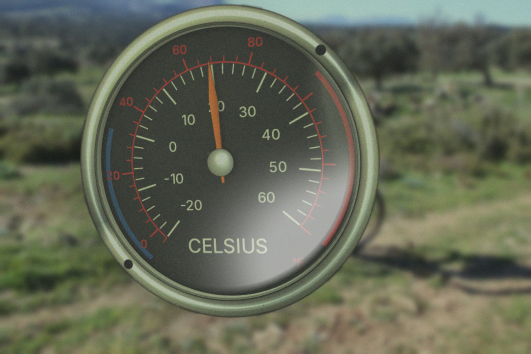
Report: 20 °C
